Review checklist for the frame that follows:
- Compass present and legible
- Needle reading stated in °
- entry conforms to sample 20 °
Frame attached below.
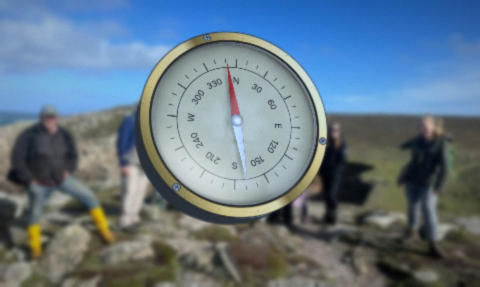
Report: 350 °
